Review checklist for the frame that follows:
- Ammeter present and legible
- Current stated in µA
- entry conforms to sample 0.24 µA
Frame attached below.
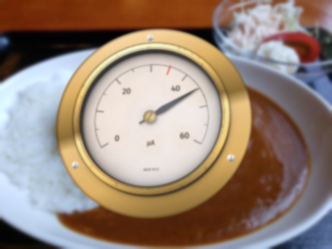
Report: 45 µA
